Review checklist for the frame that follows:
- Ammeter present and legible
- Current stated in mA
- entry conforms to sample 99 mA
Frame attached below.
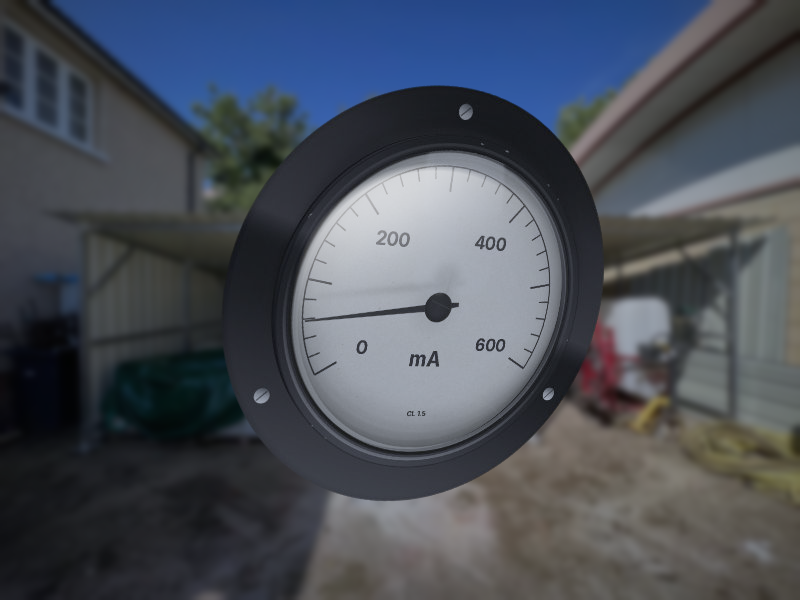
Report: 60 mA
